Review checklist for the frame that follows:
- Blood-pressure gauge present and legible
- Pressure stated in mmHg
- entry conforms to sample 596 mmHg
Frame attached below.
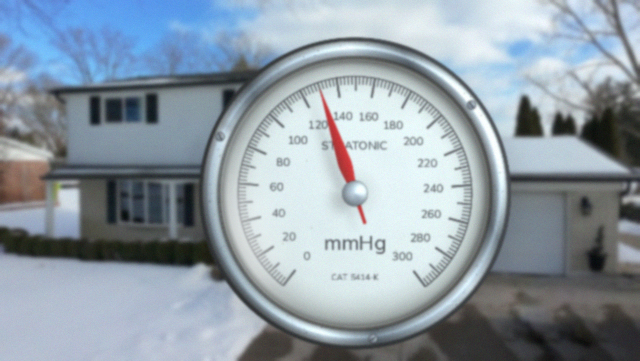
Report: 130 mmHg
